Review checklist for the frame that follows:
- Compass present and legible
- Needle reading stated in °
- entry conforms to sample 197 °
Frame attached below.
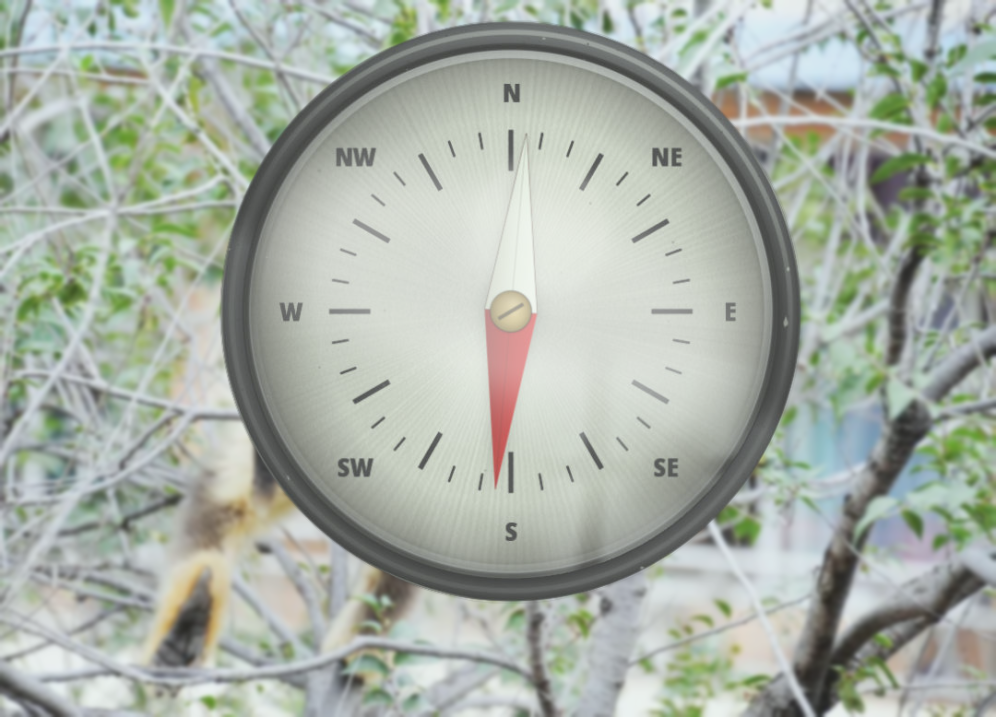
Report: 185 °
